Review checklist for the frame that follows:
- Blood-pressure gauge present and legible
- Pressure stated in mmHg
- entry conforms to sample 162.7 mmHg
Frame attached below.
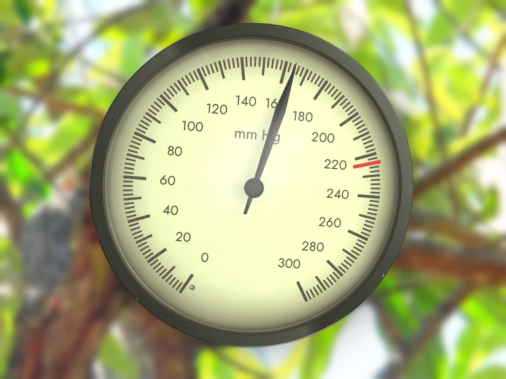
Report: 164 mmHg
